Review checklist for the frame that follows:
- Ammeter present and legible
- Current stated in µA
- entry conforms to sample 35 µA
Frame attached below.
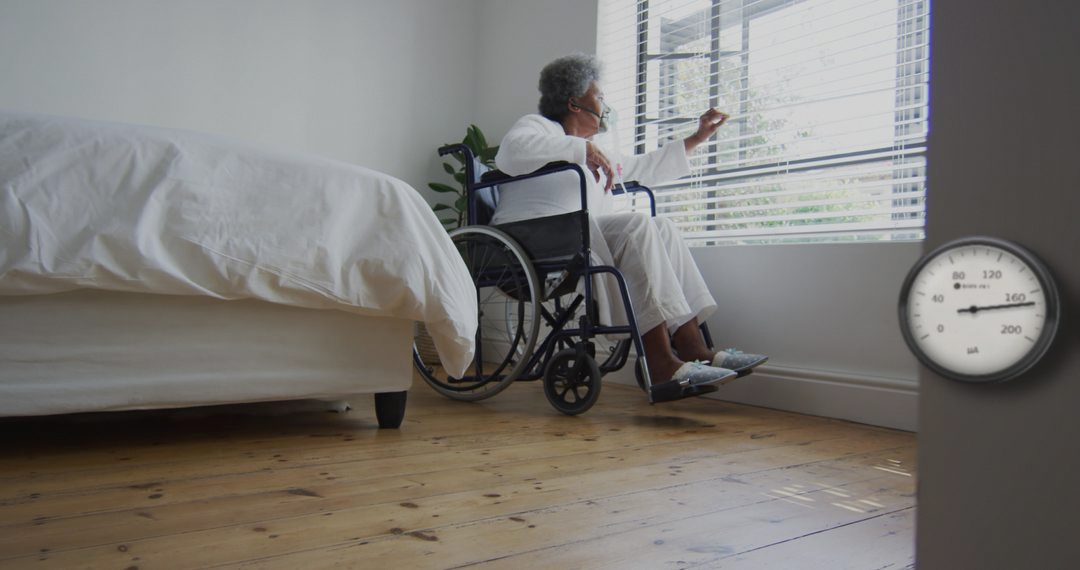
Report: 170 µA
